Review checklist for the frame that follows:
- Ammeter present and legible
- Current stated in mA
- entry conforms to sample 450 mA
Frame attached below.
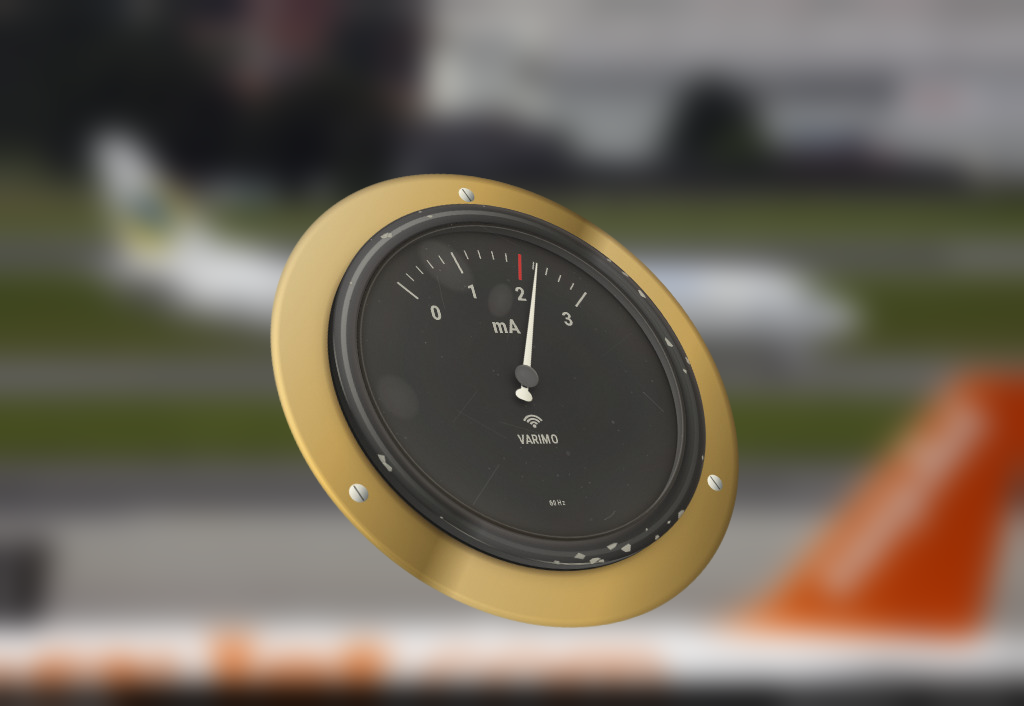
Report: 2.2 mA
